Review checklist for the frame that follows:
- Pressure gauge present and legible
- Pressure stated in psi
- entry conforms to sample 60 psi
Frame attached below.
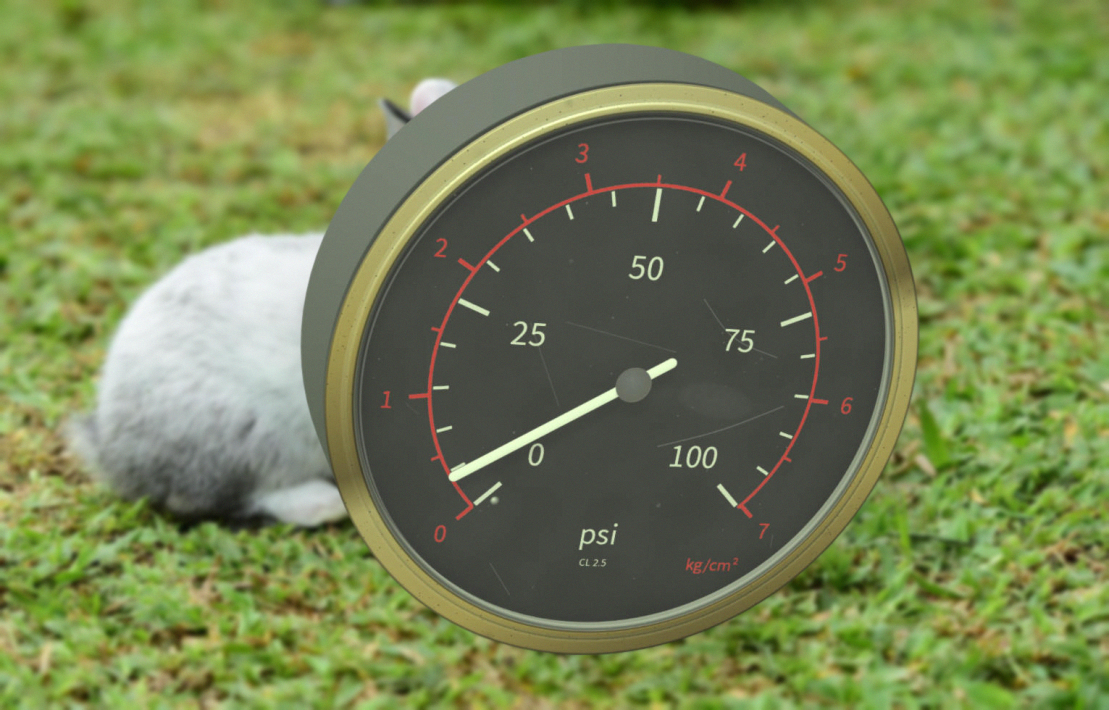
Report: 5 psi
